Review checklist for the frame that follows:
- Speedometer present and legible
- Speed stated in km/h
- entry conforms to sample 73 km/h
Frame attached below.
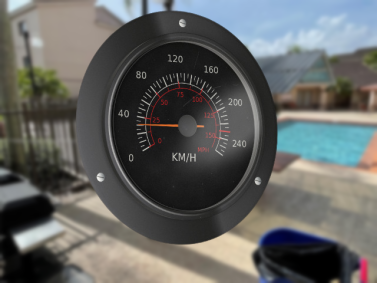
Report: 30 km/h
